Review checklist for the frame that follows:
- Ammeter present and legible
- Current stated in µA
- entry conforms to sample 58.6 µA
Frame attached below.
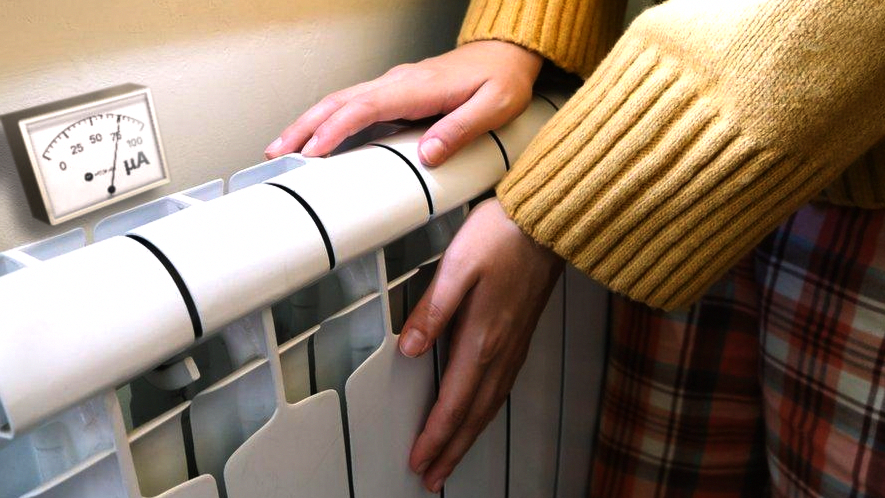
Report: 75 µA
